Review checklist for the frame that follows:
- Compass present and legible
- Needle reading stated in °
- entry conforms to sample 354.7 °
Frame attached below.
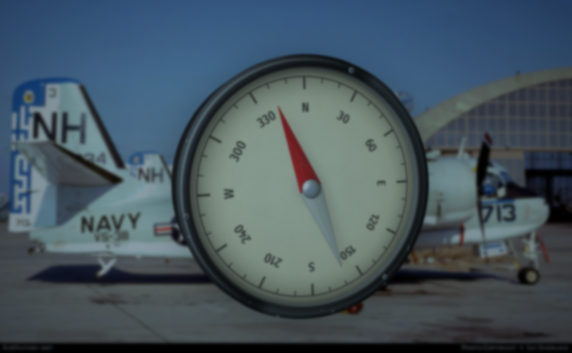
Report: 340 °
